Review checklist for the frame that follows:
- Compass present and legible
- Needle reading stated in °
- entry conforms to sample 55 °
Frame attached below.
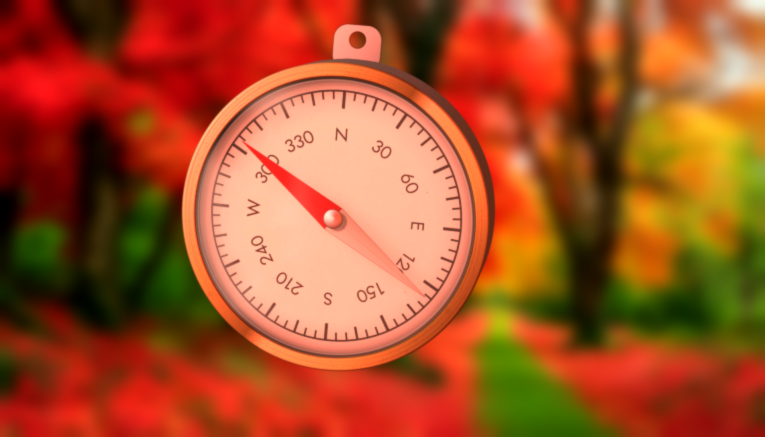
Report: 305 °
